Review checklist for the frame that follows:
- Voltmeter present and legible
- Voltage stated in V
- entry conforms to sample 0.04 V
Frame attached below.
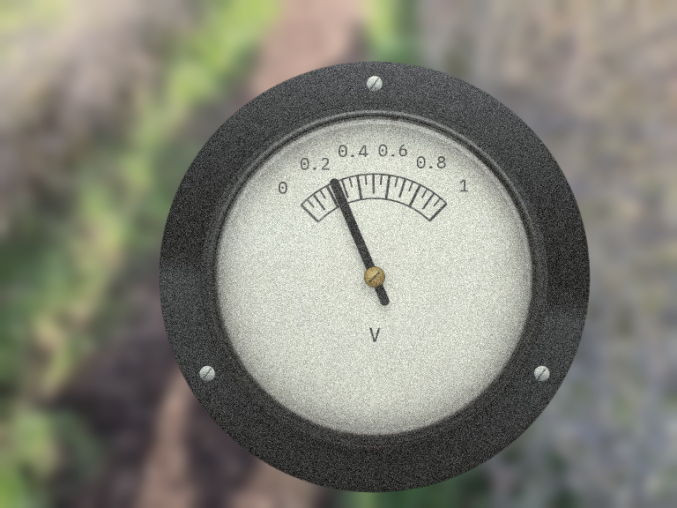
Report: 0.25 V
